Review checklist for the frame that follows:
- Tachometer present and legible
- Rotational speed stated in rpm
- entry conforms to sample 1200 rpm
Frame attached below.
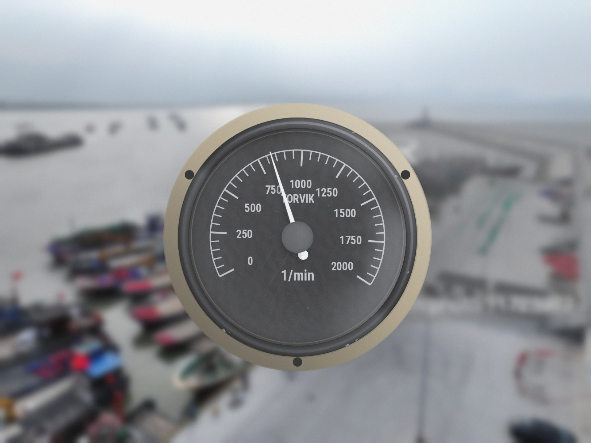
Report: 825 rpm
